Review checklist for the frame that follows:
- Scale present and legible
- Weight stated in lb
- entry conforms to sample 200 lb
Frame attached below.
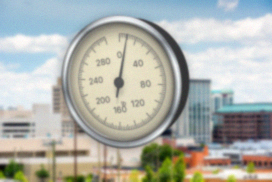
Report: 10 lb
